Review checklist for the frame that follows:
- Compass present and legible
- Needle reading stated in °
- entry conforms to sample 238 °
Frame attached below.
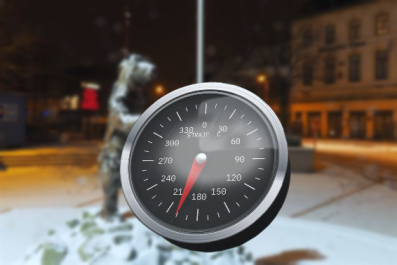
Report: 200 °
